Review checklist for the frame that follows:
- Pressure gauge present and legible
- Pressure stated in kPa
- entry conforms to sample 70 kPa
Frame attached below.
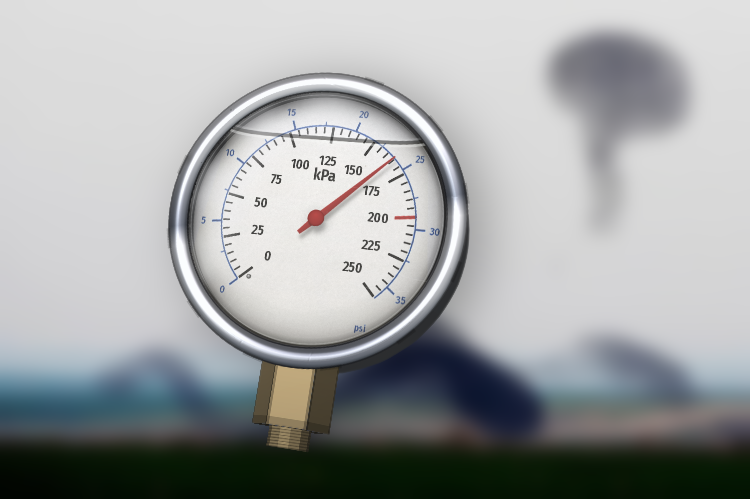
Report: 165 kPa
